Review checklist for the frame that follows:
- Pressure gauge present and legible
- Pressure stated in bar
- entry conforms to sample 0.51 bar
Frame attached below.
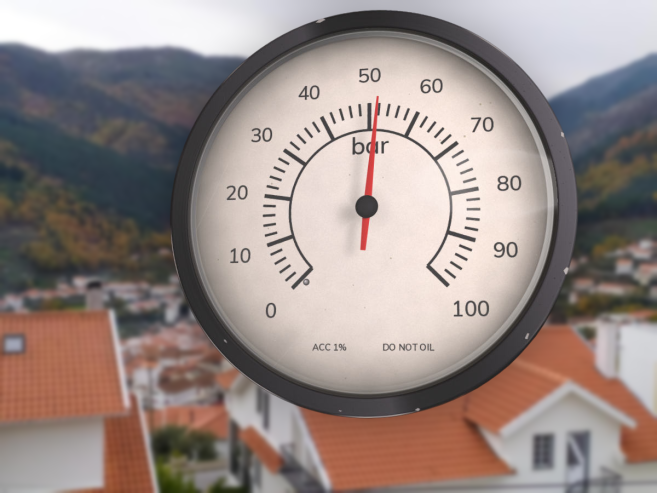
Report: 52 bar
